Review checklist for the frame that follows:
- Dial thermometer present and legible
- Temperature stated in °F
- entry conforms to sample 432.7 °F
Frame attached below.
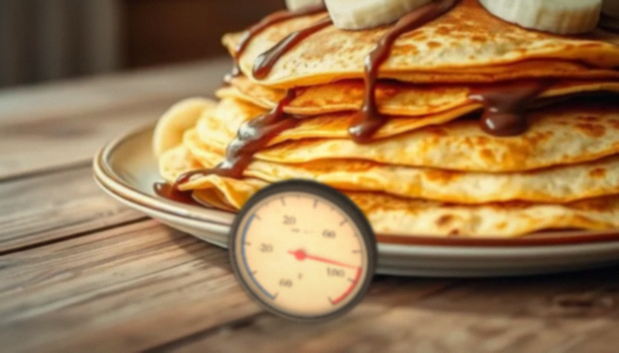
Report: 90 °F
